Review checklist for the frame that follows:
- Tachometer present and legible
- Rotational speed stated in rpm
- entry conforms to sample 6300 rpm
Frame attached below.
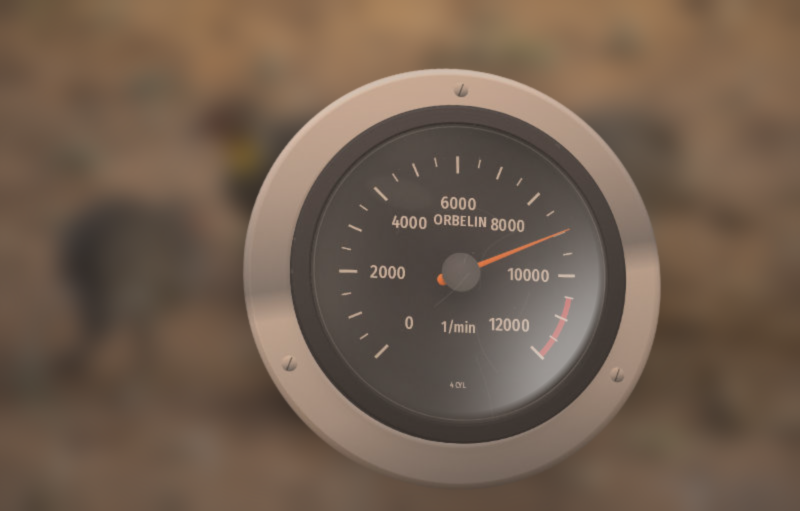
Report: 9000 rpm
